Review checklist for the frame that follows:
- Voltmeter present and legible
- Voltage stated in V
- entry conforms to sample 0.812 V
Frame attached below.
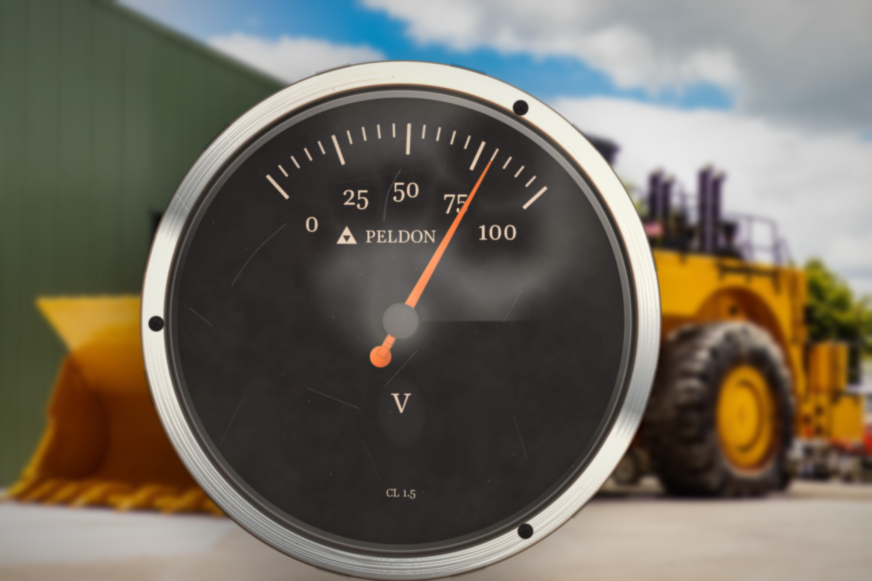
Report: 80 V
